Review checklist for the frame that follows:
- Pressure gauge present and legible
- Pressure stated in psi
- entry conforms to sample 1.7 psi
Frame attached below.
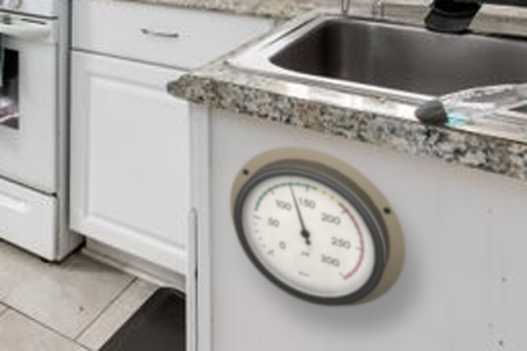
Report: 130 psi
